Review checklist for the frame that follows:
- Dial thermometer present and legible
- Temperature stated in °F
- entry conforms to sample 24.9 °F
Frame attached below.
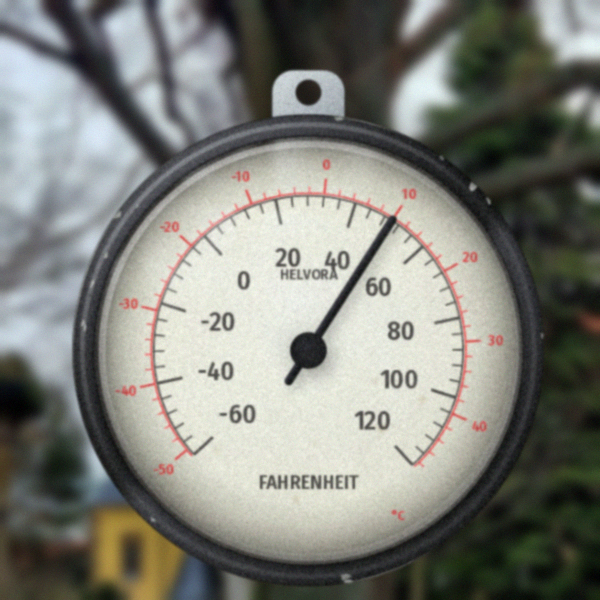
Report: 50 °F
